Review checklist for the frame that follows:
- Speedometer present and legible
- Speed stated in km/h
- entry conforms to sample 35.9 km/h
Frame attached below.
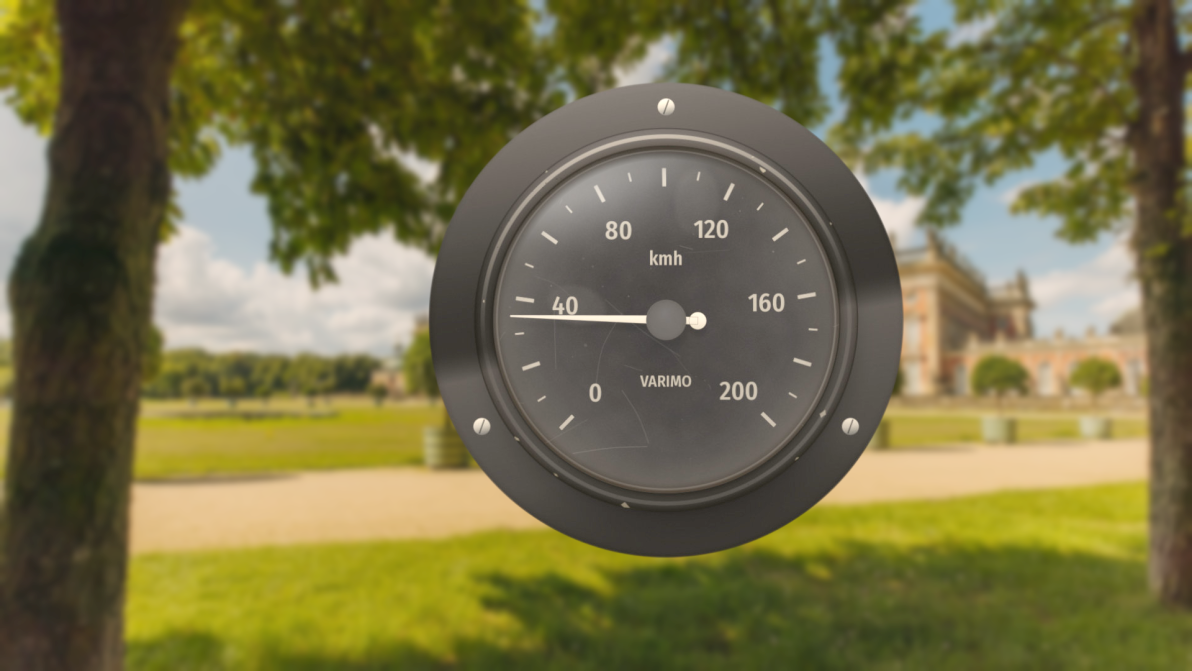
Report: 35 km/h
